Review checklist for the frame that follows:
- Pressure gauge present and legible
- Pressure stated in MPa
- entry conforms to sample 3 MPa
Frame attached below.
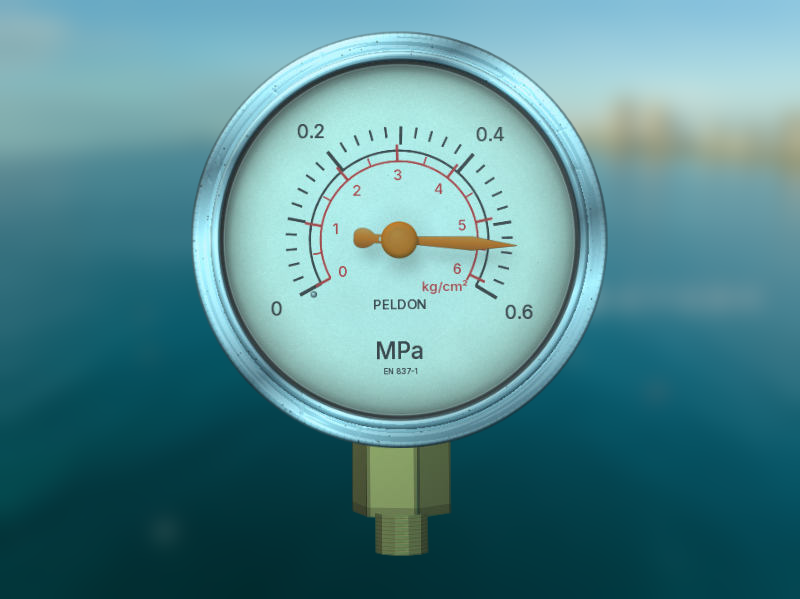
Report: 0.53 MPa
